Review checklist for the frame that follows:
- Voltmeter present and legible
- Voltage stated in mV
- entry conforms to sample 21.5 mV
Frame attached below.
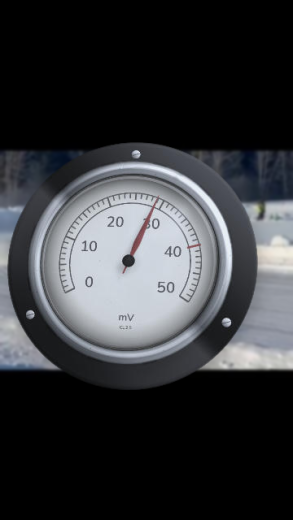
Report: 29 mV
